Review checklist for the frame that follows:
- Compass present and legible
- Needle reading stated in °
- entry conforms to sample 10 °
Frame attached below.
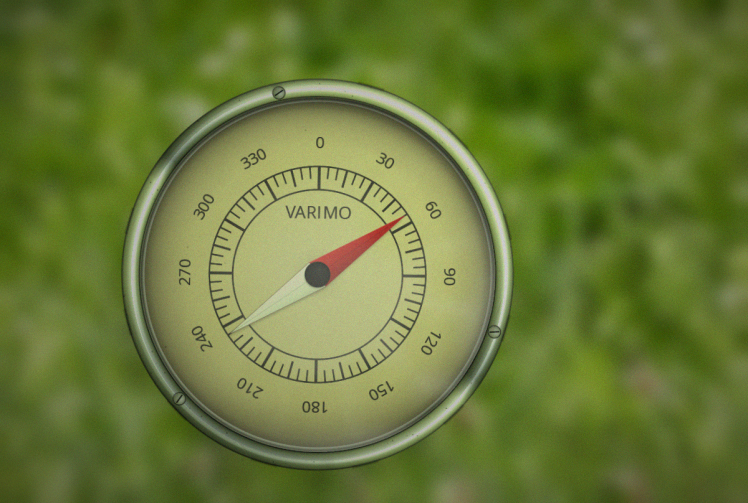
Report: 55 °
